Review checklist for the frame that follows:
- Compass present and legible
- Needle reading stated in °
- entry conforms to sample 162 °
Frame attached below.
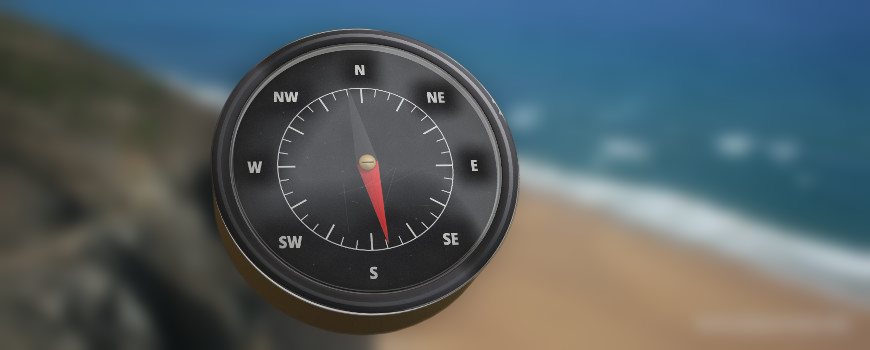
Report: 170 °
